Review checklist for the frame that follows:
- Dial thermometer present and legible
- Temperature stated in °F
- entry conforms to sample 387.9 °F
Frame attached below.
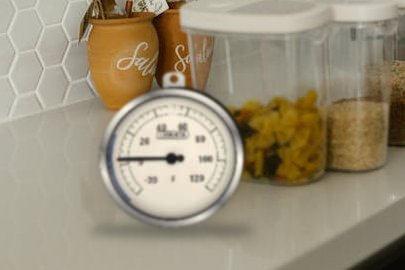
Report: 4 °F
